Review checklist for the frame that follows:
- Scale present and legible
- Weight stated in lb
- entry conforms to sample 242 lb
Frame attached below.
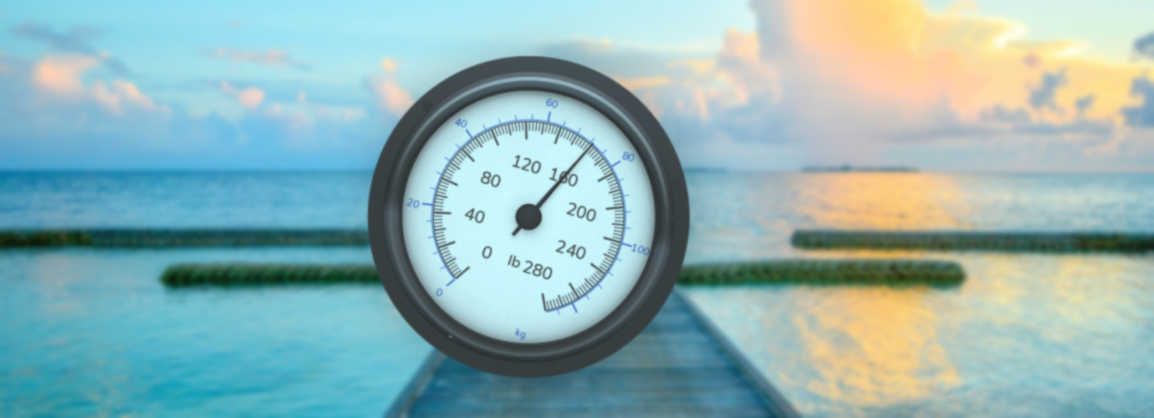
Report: 160 lb
